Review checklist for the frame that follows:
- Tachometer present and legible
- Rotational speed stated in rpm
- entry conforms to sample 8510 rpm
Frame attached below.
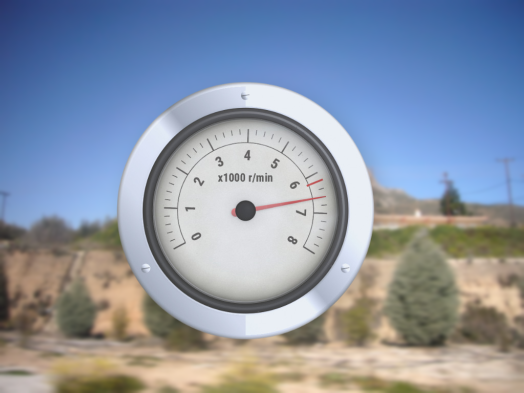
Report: 6600 rpm
